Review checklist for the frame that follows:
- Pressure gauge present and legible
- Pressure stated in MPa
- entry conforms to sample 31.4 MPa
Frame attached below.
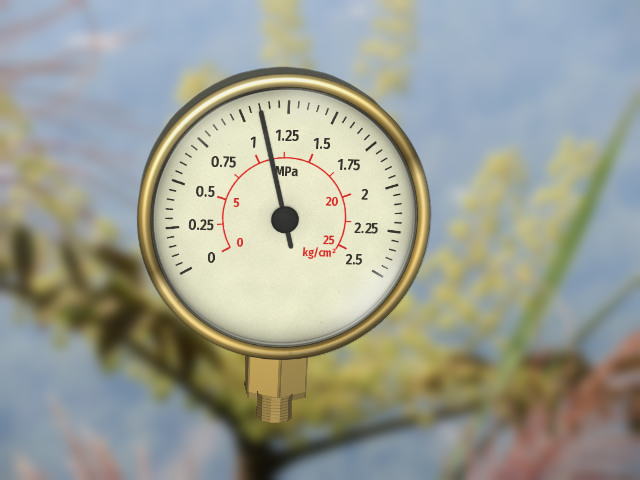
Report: 1.1 MPa
